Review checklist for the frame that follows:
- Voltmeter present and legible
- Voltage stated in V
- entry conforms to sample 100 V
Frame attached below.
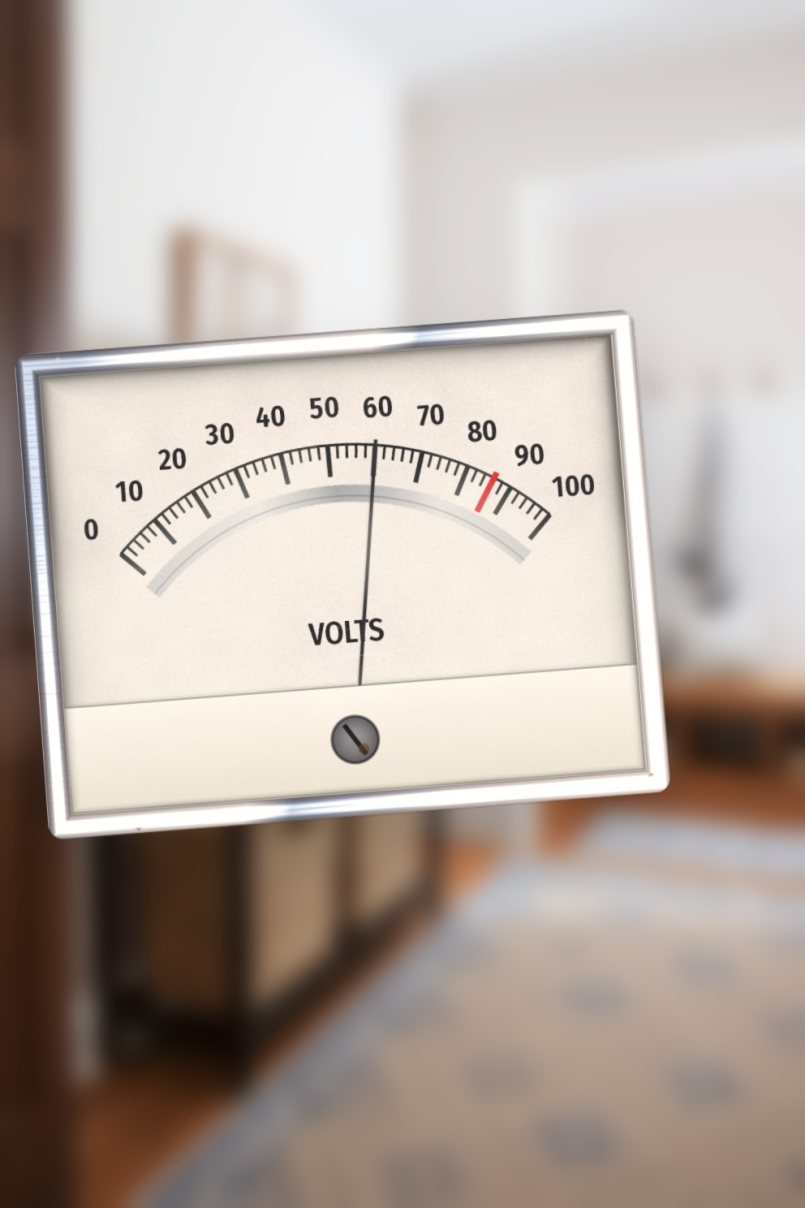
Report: 60 V
